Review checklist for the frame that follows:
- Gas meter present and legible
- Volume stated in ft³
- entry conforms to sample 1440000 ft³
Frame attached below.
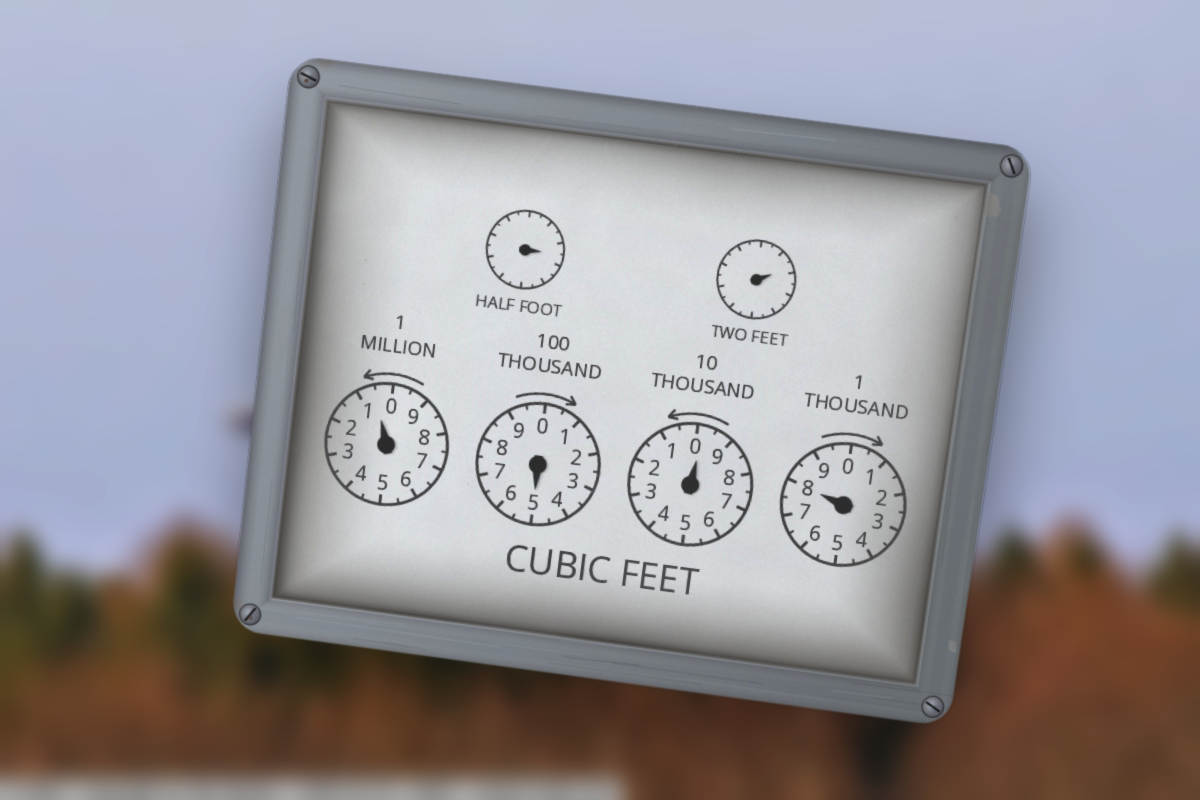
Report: 49800 ft³
